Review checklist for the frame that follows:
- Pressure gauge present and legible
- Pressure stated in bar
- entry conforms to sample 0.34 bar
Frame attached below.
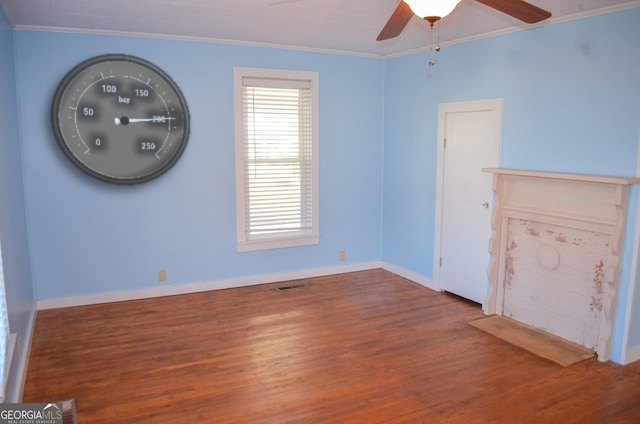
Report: 200 bar
